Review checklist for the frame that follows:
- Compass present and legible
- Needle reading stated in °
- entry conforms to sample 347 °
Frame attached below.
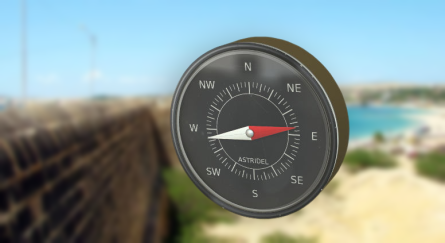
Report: 80 °
